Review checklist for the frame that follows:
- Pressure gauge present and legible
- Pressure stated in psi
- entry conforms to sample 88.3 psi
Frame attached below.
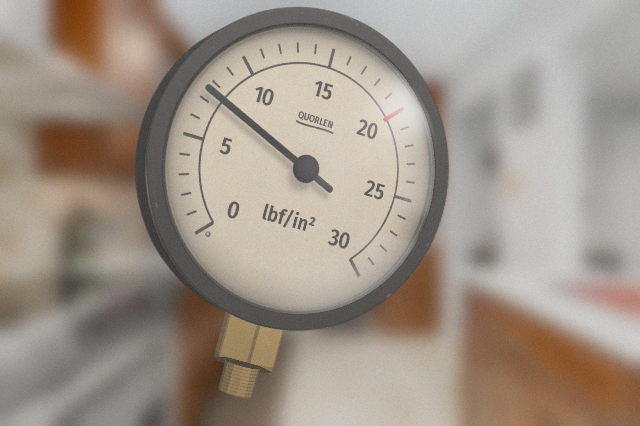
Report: 7.5 psi
